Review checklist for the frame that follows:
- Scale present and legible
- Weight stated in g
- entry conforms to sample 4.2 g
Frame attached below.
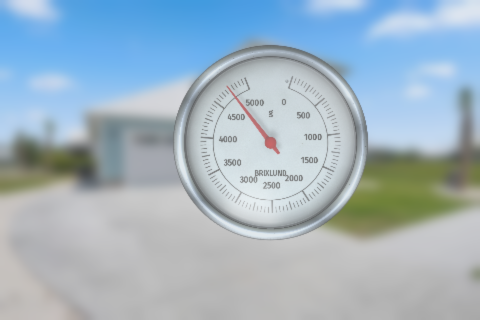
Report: 4750 g
